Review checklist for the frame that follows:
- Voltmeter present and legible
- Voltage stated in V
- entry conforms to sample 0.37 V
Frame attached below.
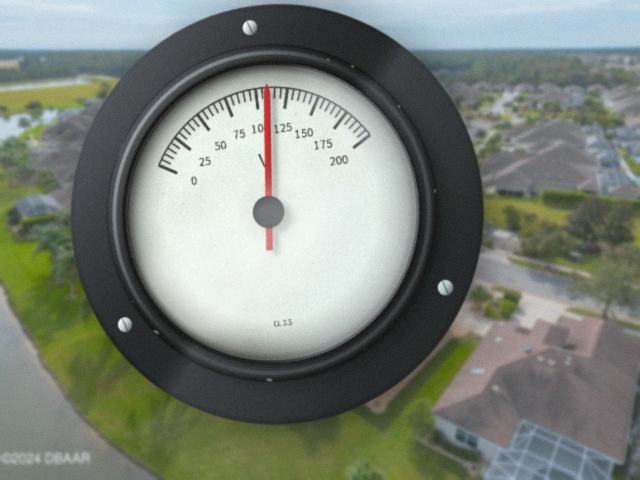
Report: 110 V
